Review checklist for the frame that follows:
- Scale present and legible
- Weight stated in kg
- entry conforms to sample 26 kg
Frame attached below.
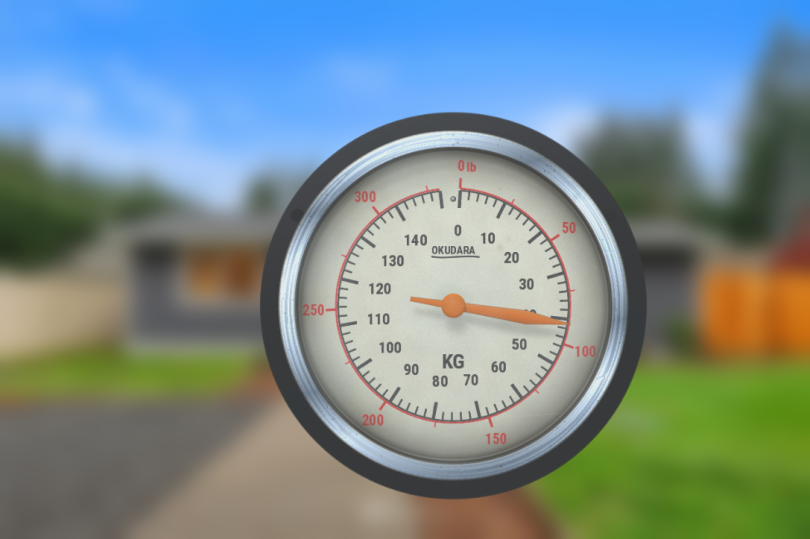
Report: 41 kg
